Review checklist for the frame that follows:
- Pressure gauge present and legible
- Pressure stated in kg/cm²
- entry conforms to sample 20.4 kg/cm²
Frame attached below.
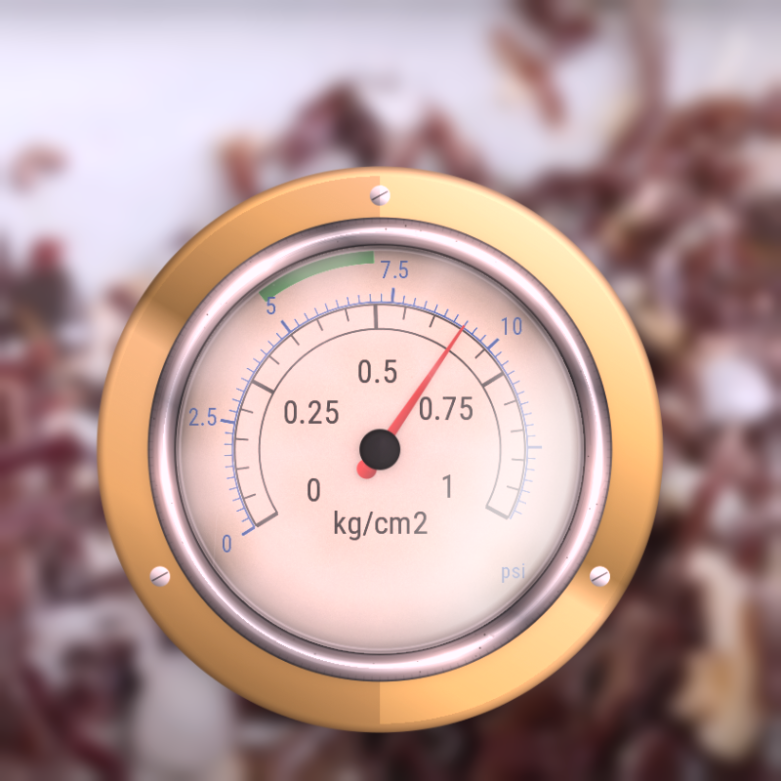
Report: 0.65 kg/cm²
